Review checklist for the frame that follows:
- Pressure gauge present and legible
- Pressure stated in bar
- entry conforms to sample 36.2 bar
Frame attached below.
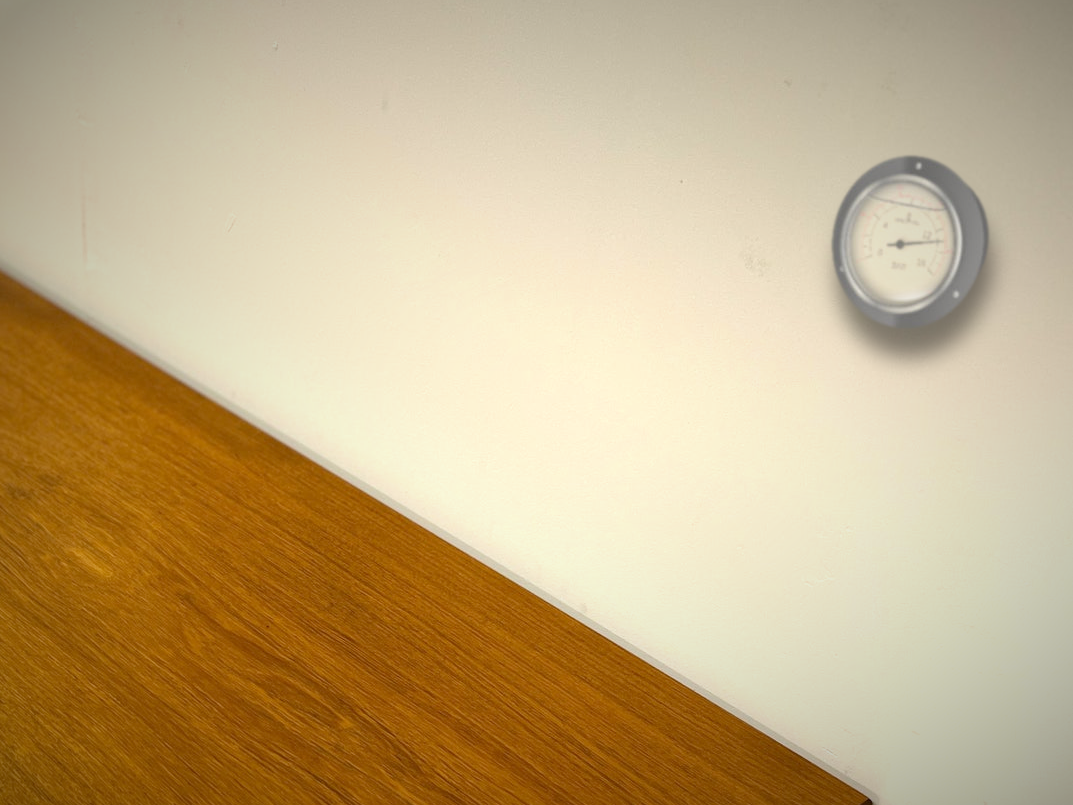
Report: 13 bar
